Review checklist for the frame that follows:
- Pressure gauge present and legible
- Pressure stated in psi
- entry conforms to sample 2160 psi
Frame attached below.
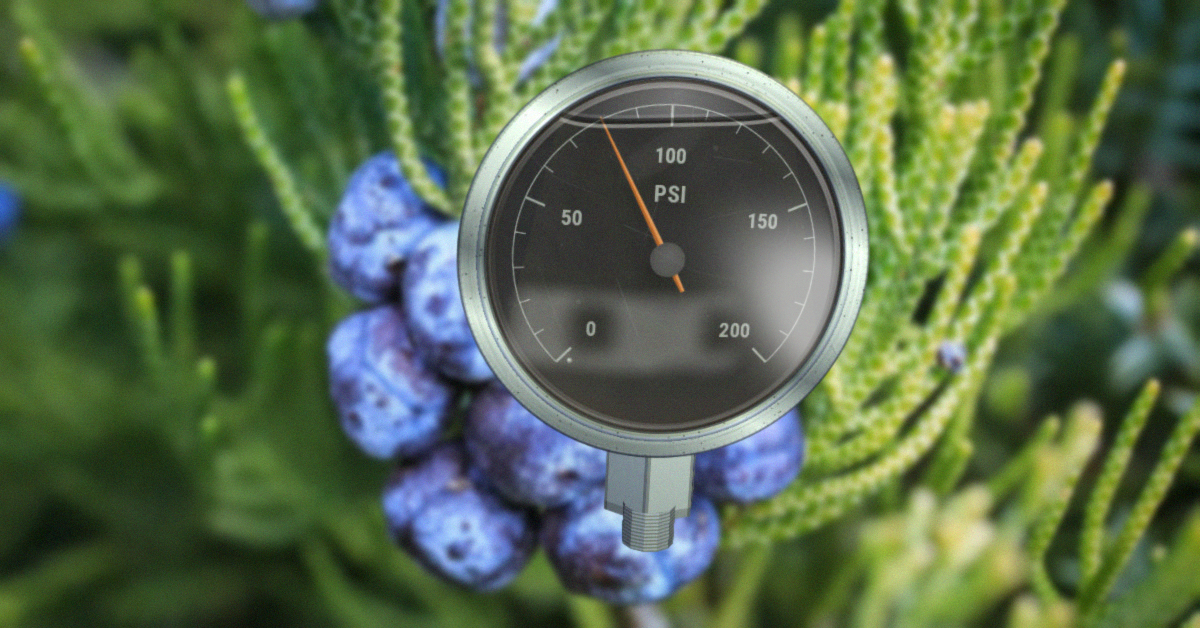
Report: 80 psi
